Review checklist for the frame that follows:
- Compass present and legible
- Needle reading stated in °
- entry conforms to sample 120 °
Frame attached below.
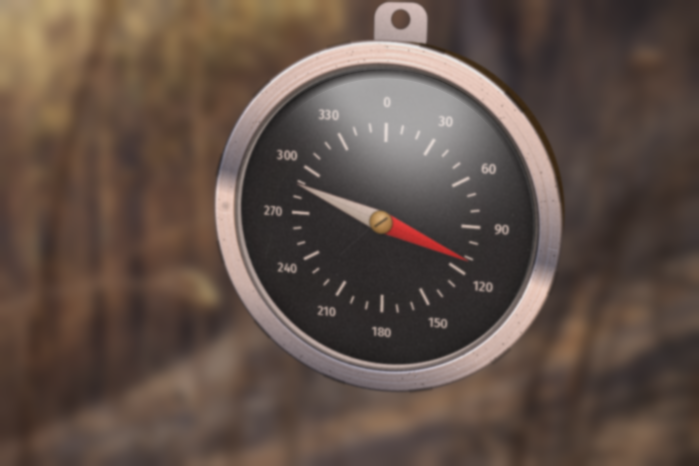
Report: 110 °
